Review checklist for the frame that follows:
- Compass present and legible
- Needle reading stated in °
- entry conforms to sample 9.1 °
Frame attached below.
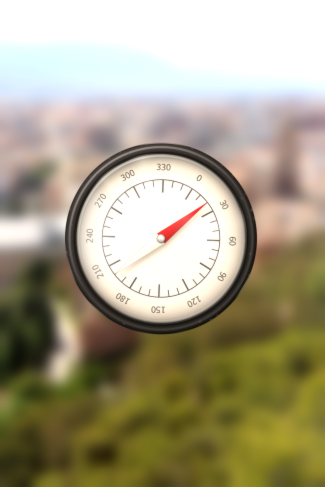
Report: 20 °
